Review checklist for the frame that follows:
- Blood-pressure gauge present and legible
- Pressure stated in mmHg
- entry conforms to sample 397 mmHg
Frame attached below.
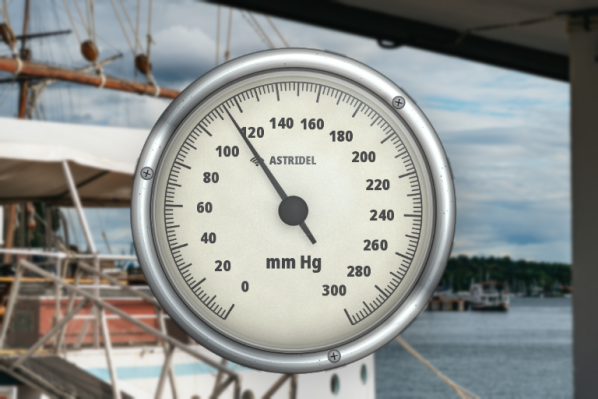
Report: 114 mmHg
